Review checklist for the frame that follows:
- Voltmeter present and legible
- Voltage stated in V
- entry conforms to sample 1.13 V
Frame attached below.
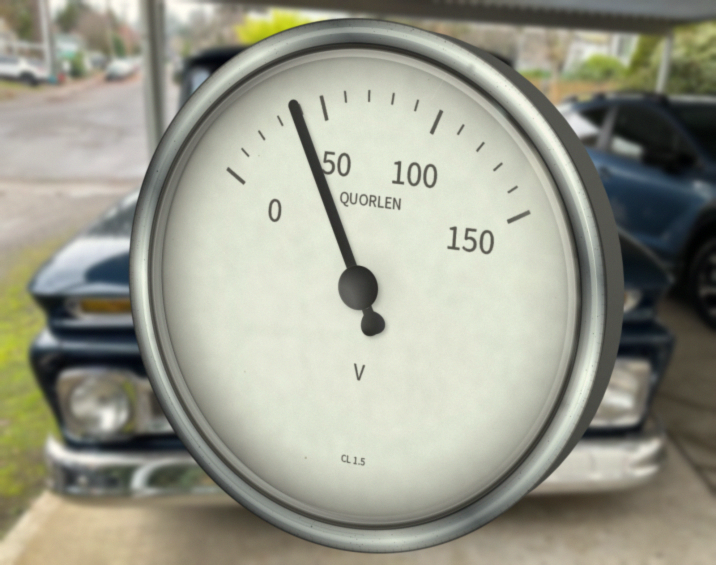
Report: 40 V
